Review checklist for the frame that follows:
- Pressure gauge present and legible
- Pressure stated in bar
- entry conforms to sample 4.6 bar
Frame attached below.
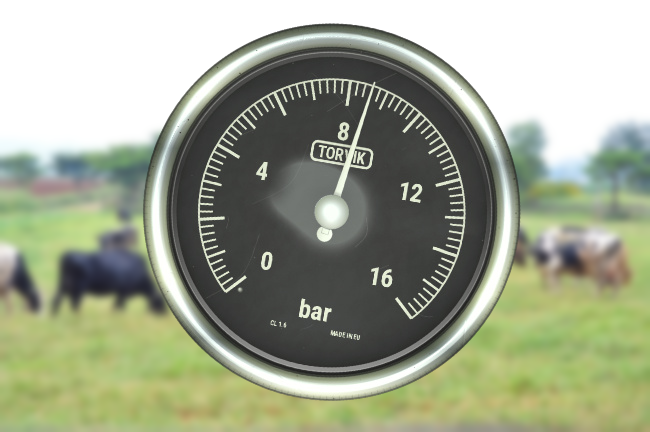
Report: 8.6 bar
